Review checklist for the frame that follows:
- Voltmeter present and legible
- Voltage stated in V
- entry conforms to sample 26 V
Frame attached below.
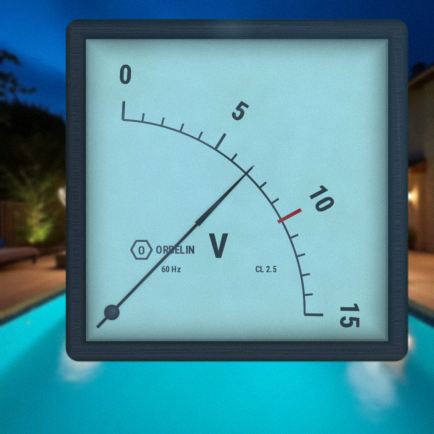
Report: 7 V
